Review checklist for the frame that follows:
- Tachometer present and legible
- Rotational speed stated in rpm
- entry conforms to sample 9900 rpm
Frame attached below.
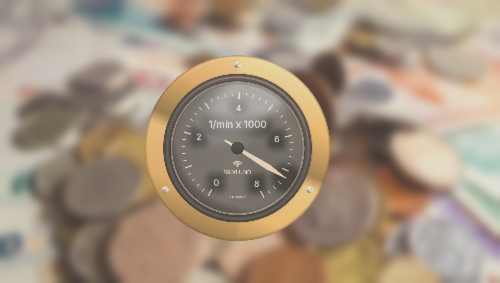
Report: 7200 rpm
